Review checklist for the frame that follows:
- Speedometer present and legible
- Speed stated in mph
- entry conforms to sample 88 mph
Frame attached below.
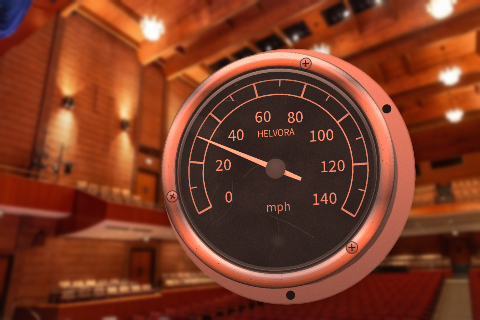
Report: 30 mph
